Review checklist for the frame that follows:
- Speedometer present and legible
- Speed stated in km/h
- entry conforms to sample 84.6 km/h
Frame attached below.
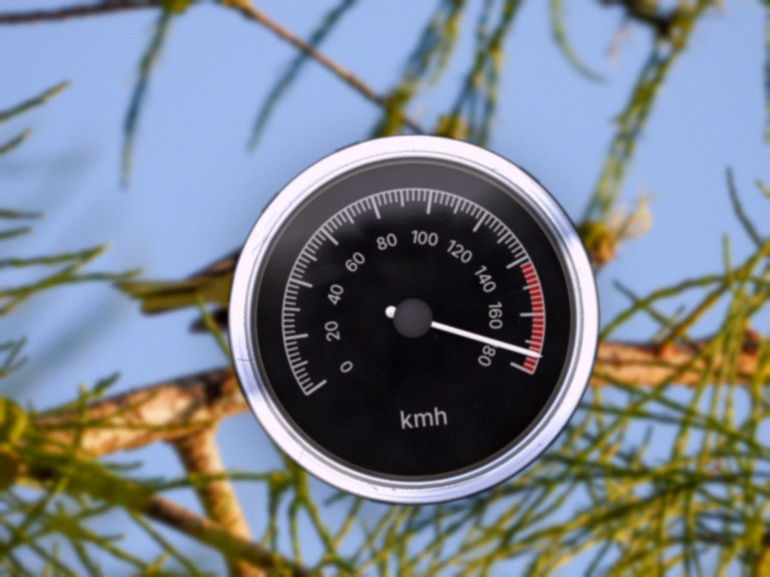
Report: 174 km/h
